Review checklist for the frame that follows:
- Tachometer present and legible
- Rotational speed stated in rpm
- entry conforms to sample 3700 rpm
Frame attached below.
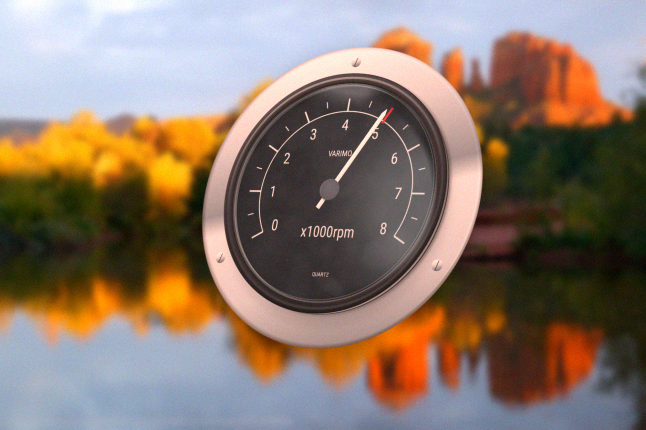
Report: 5000 rpm
